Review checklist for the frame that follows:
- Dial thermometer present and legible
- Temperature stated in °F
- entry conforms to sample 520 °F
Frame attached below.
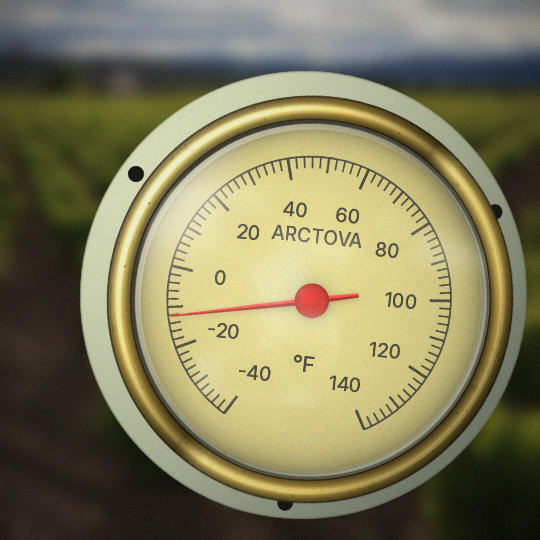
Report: -12 °F
